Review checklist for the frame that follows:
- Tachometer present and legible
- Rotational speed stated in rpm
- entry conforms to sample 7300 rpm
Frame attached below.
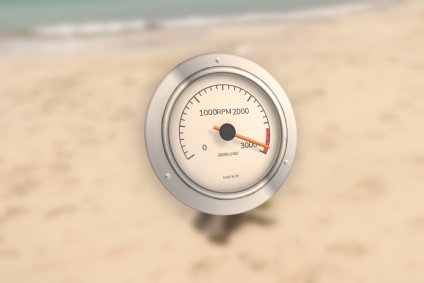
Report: 2900 rpm
